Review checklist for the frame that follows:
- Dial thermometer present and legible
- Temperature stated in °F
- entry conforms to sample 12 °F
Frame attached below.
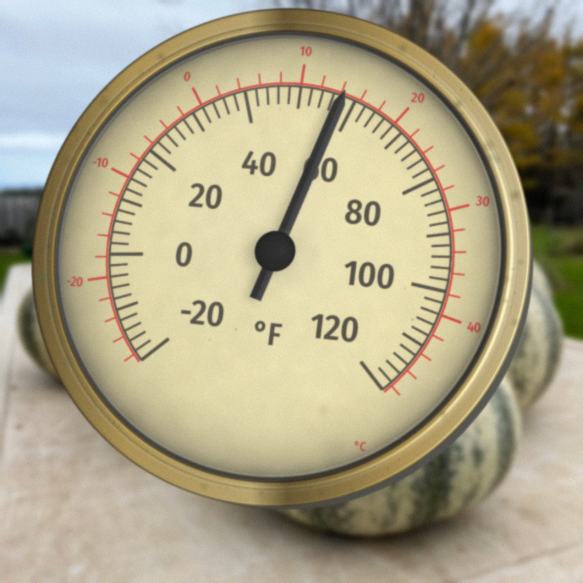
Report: 58 °F
